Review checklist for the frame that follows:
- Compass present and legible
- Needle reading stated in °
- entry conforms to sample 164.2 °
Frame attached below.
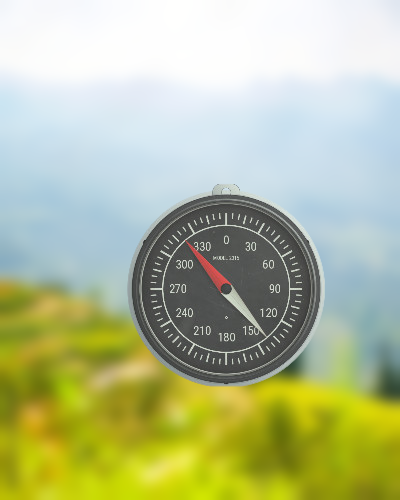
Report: 320 °
